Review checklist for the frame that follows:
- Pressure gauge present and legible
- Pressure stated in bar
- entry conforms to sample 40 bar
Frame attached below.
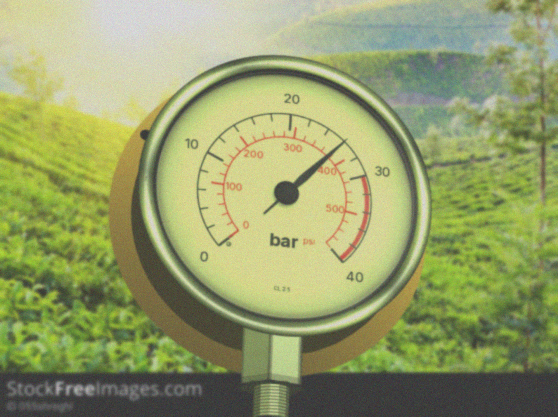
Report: 26 bar
